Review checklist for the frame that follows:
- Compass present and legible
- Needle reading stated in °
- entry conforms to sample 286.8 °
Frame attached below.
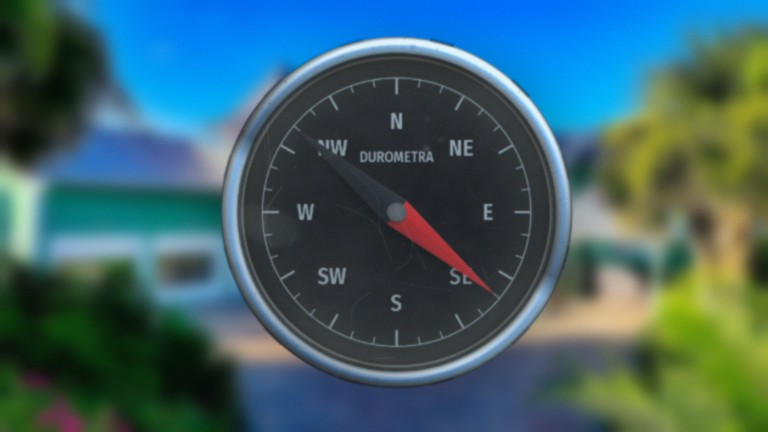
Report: 130 °
